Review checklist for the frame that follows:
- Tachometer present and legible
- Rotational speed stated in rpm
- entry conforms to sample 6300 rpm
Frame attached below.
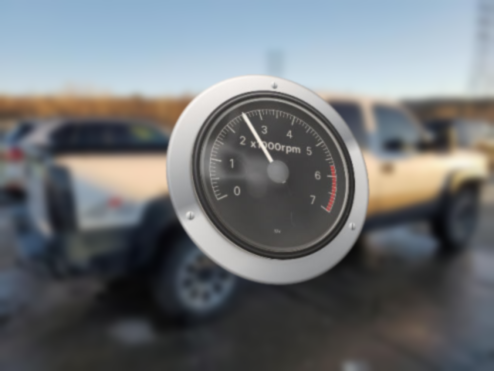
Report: 2500 rpm
